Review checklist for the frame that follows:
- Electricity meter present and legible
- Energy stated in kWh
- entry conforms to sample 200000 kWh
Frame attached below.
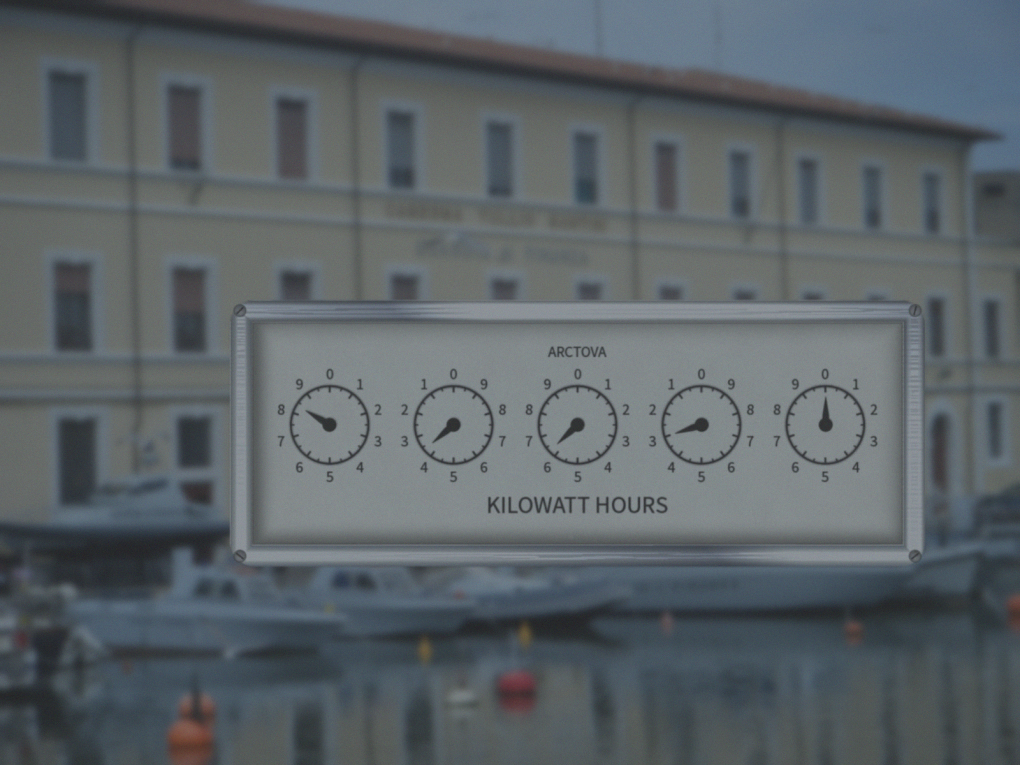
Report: 83630 kWh
